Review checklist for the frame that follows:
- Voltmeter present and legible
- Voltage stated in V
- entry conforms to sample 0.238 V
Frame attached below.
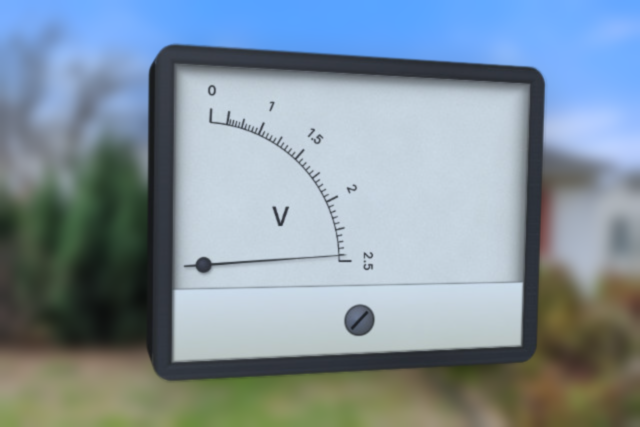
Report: 2.45 V
